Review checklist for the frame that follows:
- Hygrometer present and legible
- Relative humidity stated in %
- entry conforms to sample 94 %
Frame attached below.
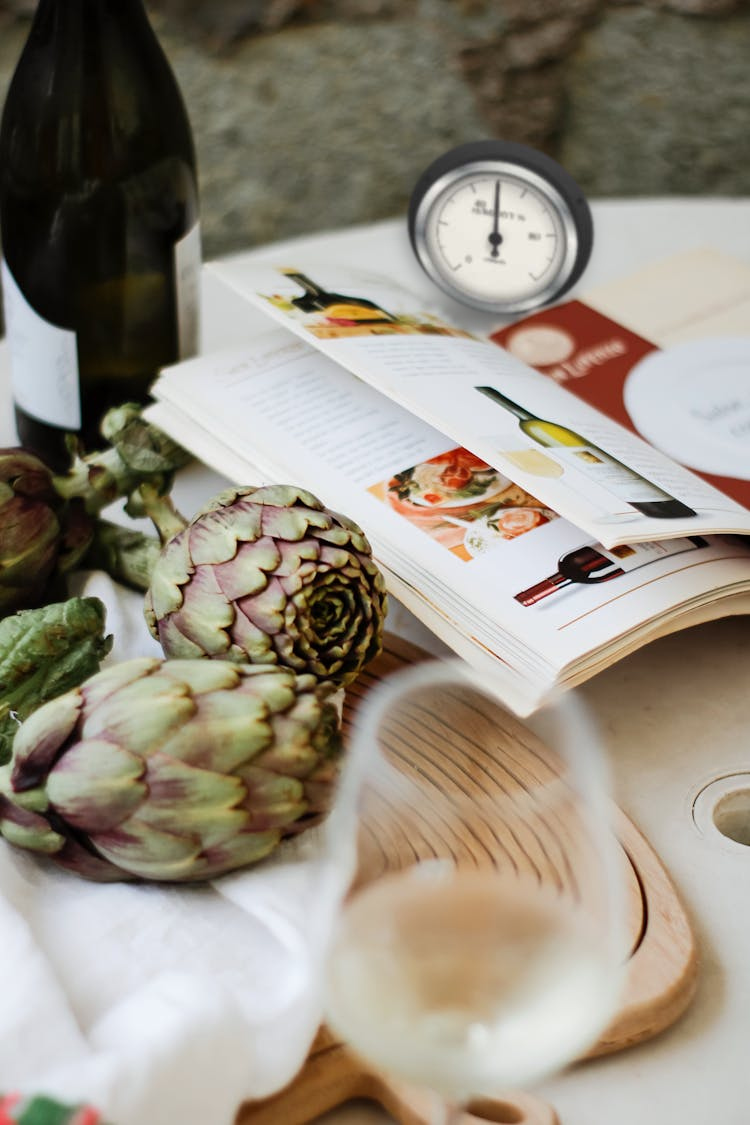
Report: 50 %
